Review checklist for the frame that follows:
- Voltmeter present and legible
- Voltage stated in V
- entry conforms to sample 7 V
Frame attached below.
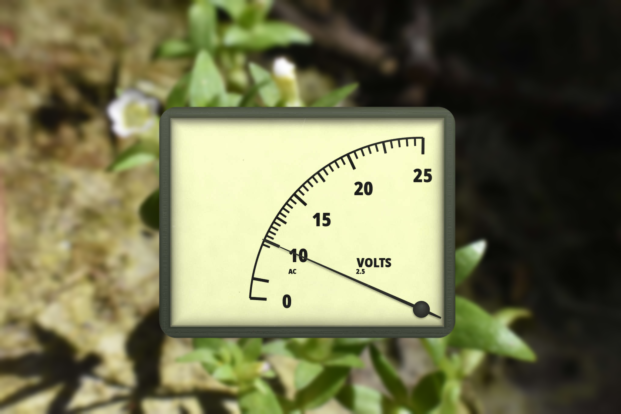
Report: 10 V
